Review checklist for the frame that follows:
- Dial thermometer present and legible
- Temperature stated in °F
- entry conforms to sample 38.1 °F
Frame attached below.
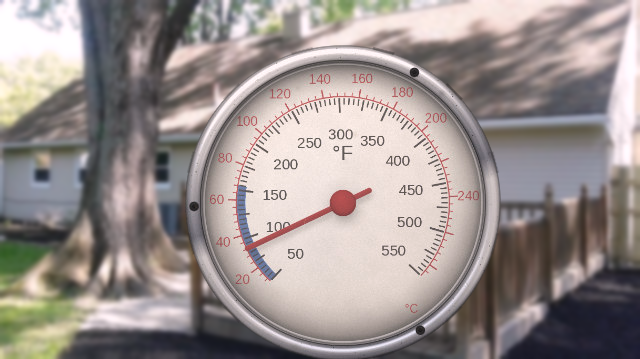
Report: 90 °F
